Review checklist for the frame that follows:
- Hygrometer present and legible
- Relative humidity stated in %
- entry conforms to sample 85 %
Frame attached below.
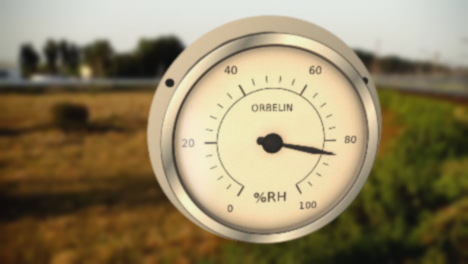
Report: 84 %
